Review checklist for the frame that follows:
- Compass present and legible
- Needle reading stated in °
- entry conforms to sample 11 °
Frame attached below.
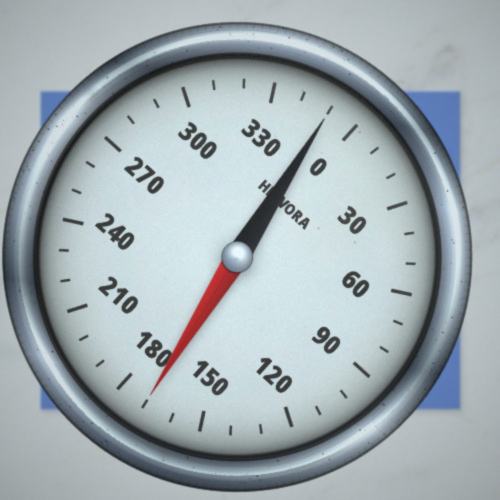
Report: 170 °
